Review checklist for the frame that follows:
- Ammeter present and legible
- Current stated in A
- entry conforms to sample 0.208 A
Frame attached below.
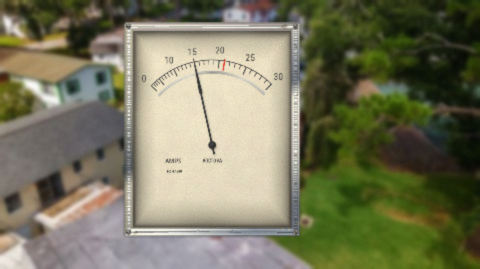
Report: 15 A
